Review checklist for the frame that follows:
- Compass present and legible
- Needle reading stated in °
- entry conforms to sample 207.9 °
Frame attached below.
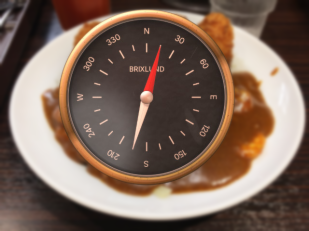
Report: 15 °
